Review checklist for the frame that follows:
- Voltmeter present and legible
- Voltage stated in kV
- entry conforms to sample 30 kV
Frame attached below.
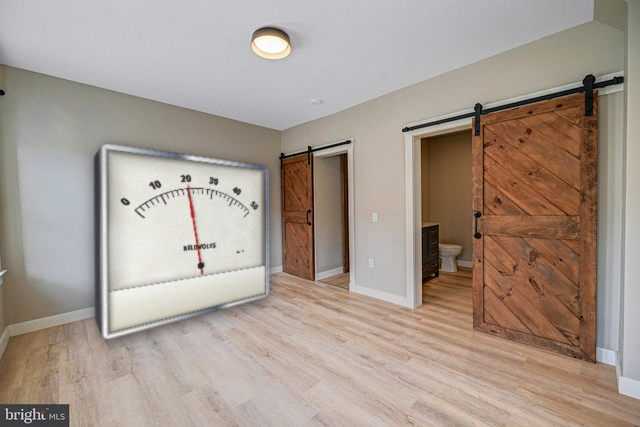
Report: 20 kV
